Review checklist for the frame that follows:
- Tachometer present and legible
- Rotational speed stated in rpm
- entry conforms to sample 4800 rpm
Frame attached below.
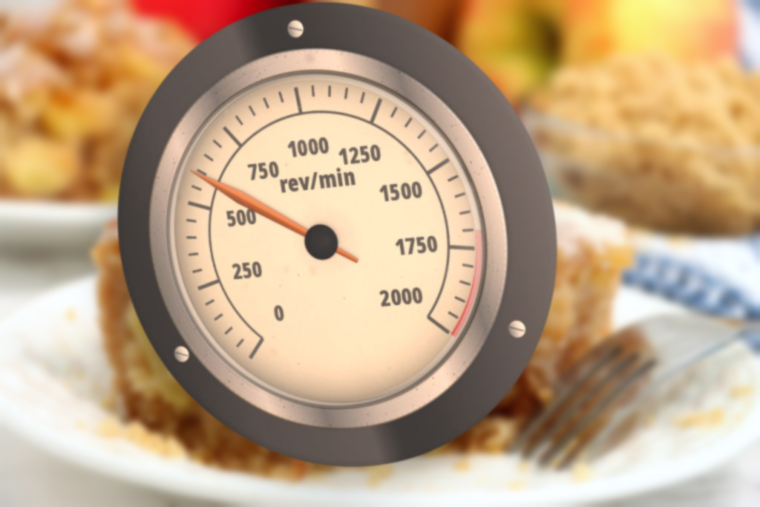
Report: 600 rpm
